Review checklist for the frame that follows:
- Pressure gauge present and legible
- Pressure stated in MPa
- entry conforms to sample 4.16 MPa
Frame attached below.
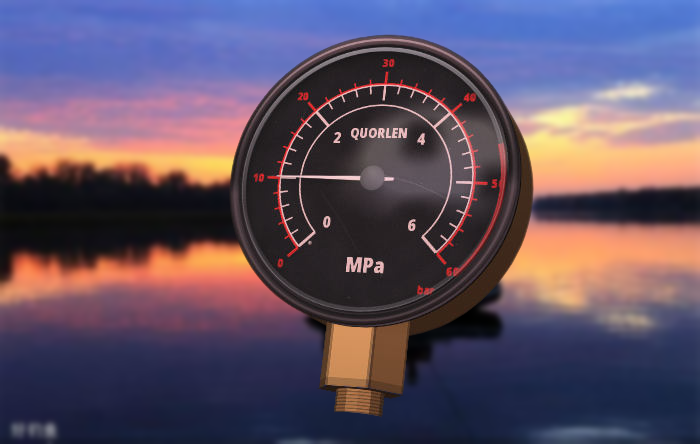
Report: 1 MPa
